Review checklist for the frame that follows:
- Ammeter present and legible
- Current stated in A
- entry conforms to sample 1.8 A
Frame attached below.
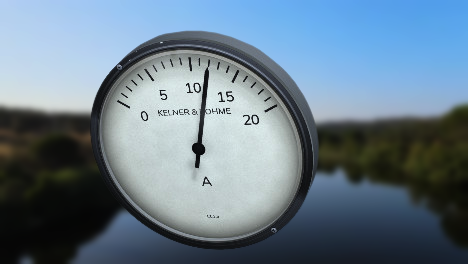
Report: 12 A
